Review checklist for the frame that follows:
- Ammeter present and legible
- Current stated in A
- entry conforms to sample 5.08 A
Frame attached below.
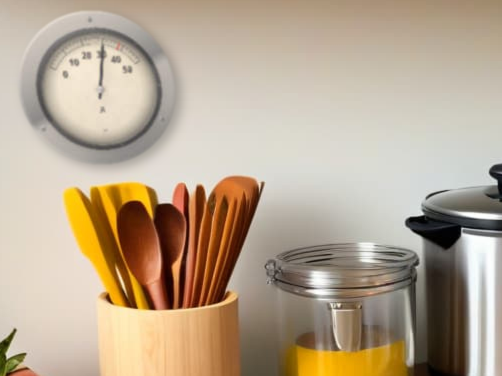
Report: 30 A
